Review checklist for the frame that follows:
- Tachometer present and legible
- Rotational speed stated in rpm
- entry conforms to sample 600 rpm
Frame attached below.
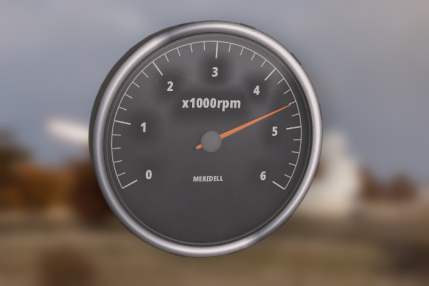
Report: 4600 rpm
